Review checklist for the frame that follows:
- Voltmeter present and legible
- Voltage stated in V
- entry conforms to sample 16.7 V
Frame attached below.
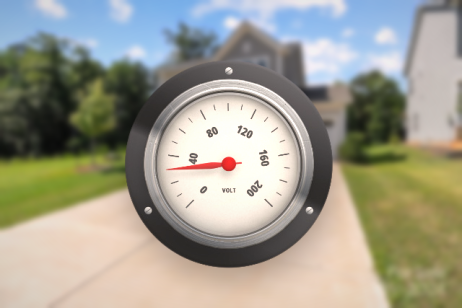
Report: 30 V
